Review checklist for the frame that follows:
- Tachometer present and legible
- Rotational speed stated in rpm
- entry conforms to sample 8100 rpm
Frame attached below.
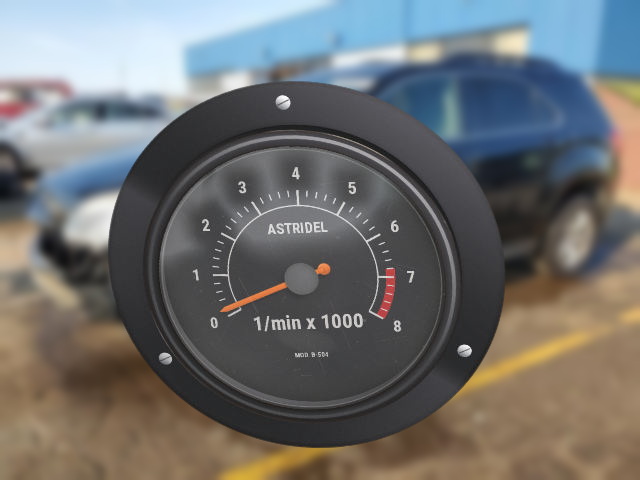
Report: 200 rpm
